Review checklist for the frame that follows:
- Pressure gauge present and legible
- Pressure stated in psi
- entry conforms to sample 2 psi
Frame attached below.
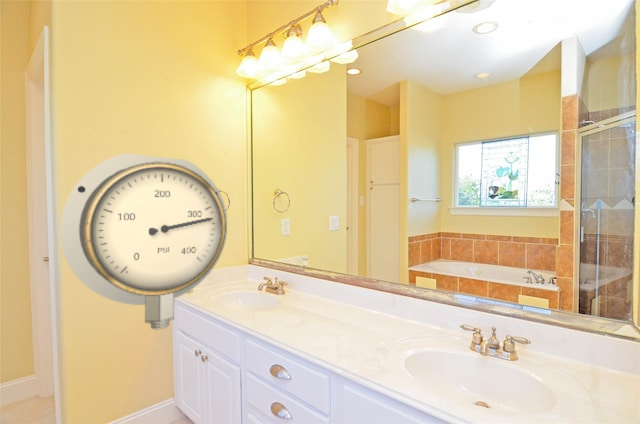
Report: 320 psi
